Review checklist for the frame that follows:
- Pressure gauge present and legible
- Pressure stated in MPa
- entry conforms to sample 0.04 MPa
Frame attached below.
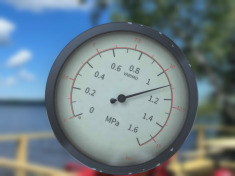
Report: 1.1 MPa
